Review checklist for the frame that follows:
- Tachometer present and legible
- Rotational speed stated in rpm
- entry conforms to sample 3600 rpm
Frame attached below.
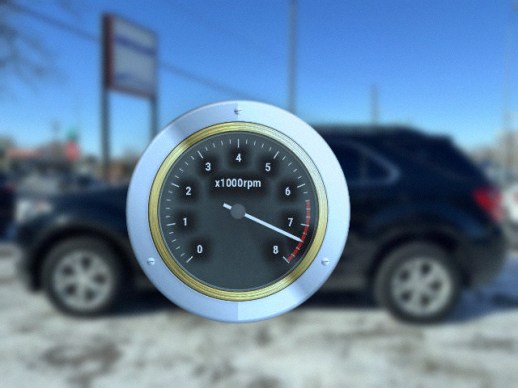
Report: 7400 rpm
